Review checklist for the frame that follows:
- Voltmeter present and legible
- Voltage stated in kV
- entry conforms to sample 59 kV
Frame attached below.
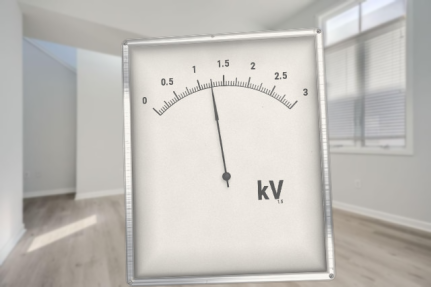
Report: 1.25 kV
